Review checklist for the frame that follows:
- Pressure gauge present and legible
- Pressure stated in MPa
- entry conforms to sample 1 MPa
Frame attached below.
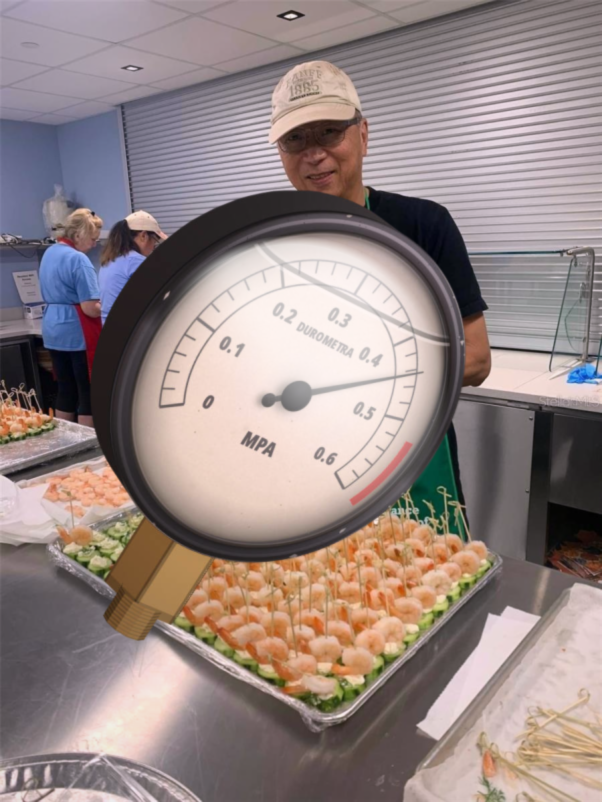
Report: 0.44 MPa
